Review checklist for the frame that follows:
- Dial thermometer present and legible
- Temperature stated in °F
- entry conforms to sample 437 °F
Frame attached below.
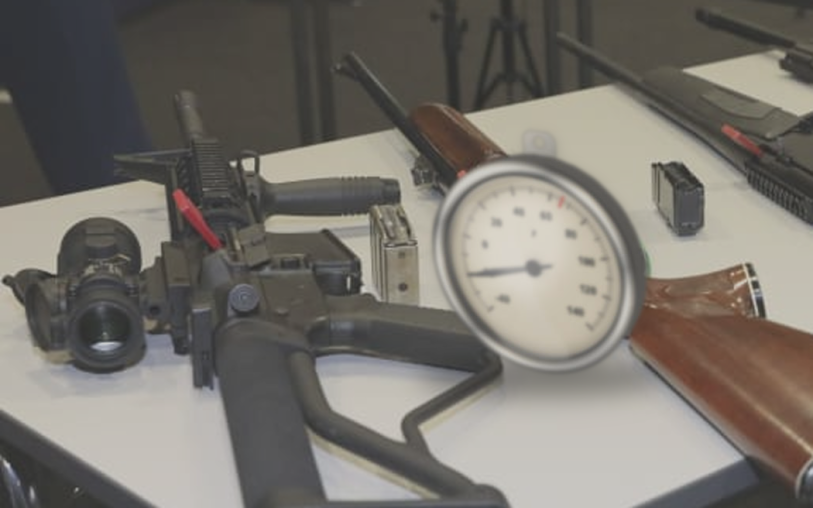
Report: -20 °F
